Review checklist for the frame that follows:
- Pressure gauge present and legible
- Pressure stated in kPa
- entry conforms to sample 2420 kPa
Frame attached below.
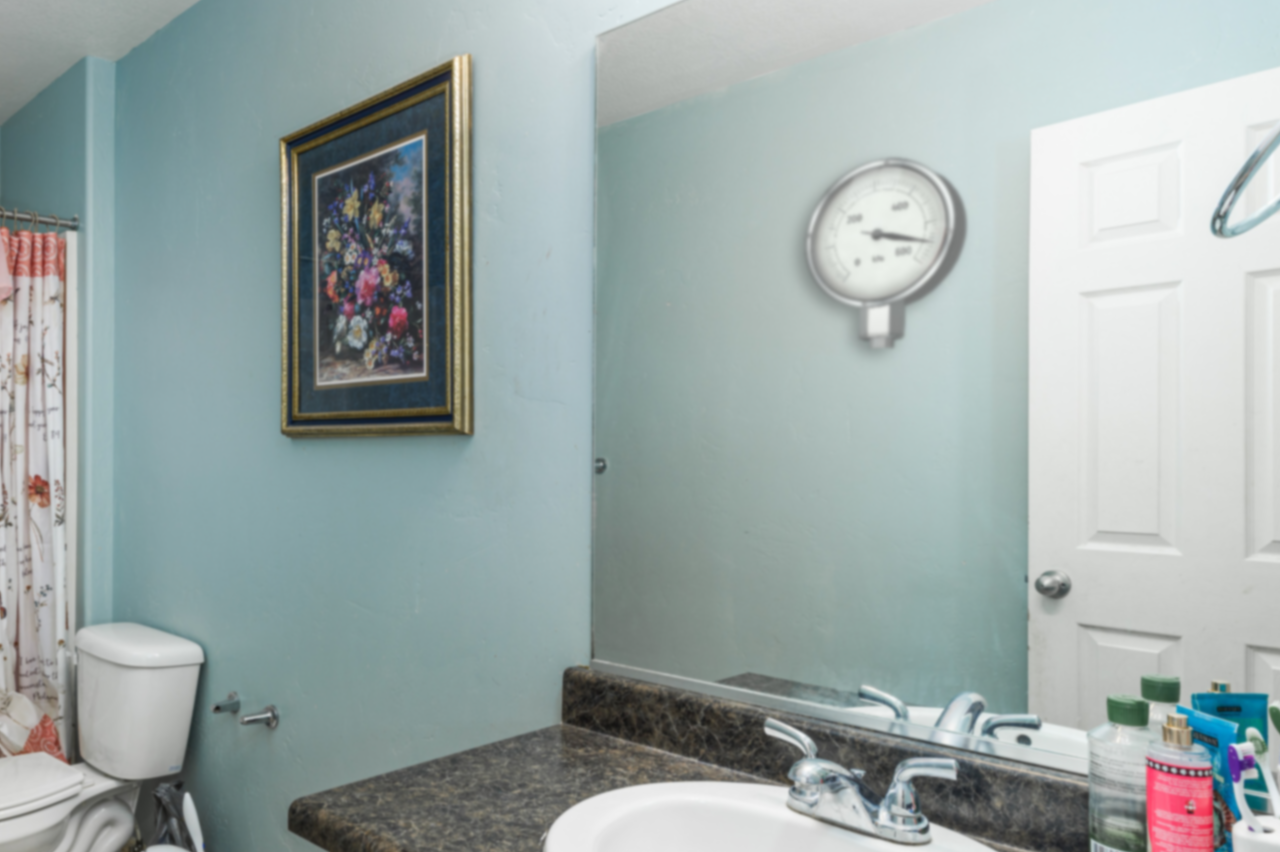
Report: 550 kPa
